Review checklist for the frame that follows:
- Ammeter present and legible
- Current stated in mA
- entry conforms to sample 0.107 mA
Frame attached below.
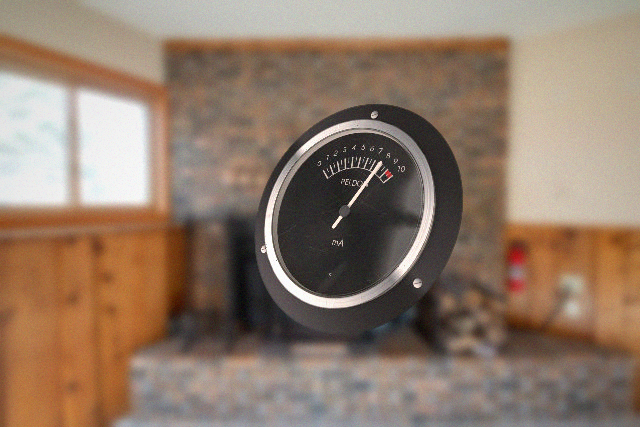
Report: 8 mA
